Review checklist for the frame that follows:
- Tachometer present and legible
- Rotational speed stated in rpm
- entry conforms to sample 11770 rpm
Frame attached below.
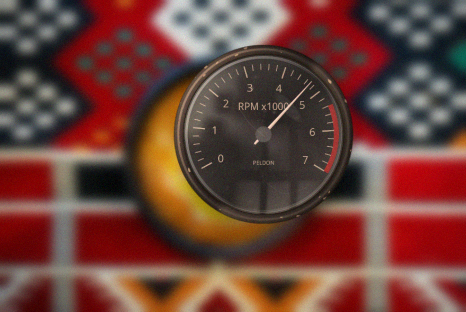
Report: 4700 rpm
